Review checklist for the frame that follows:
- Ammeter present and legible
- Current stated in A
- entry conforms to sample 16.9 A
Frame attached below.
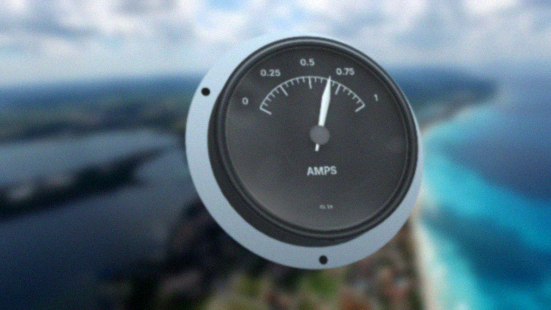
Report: 0.65 A
